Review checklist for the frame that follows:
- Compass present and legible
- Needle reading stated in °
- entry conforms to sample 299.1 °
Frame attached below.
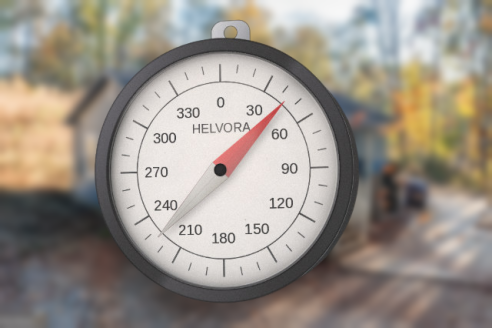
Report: 45 °
